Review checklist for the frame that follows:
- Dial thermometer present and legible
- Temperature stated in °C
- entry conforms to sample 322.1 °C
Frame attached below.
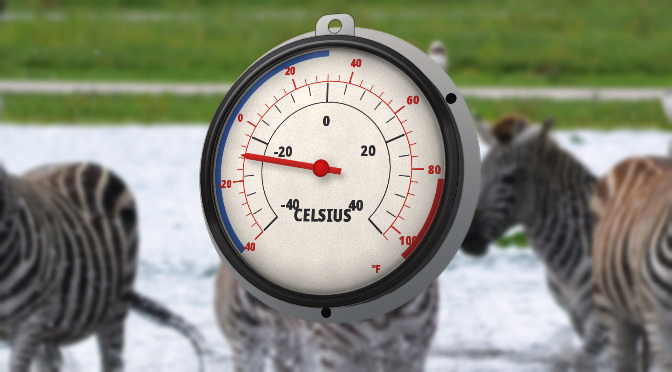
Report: -24 °C
